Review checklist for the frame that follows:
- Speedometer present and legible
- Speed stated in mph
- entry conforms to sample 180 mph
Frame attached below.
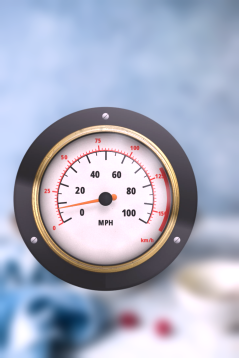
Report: 7.5 mph
